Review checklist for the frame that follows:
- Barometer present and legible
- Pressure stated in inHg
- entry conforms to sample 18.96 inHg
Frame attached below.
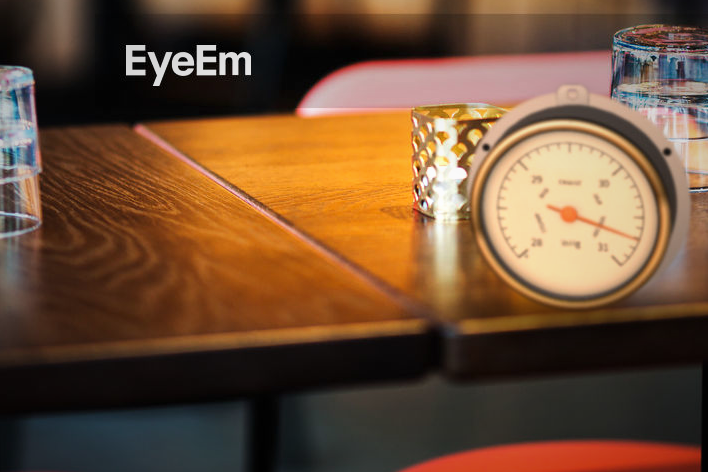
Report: 30.7 inHg
